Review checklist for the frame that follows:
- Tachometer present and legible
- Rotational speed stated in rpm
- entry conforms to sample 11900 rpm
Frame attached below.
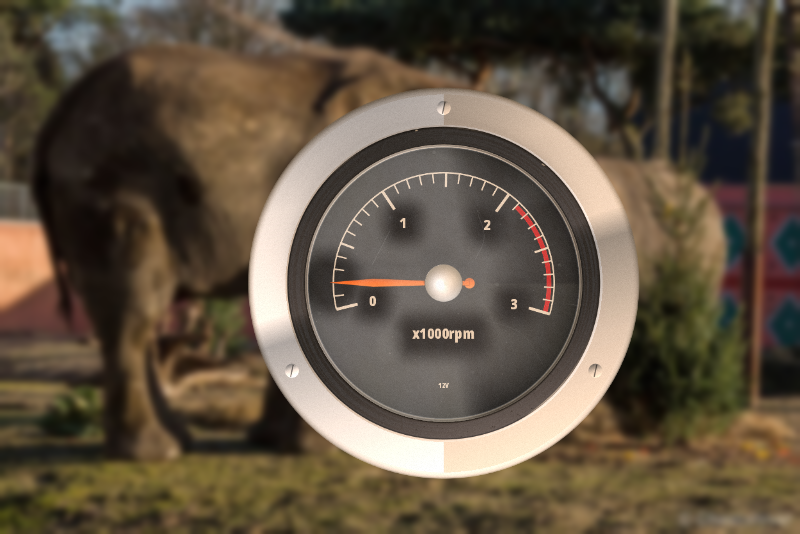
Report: 200 rpm
